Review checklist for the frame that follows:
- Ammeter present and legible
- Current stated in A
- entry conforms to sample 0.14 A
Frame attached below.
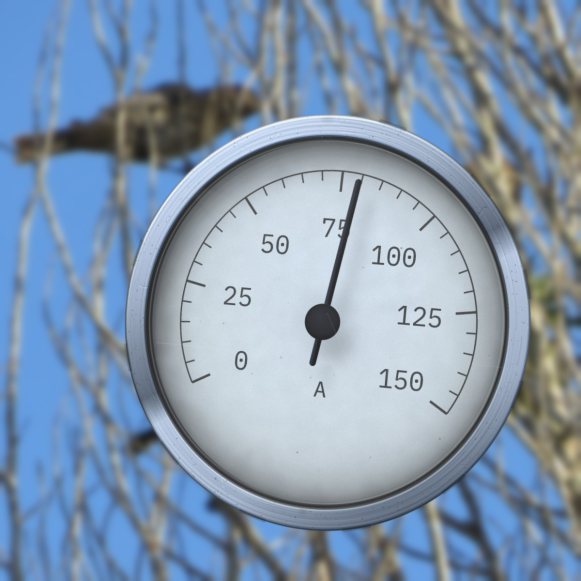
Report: 80 A
